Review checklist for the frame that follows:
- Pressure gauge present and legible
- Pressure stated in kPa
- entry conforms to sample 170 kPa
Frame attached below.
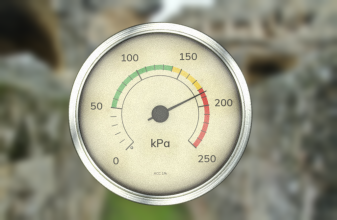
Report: 185 kPa
